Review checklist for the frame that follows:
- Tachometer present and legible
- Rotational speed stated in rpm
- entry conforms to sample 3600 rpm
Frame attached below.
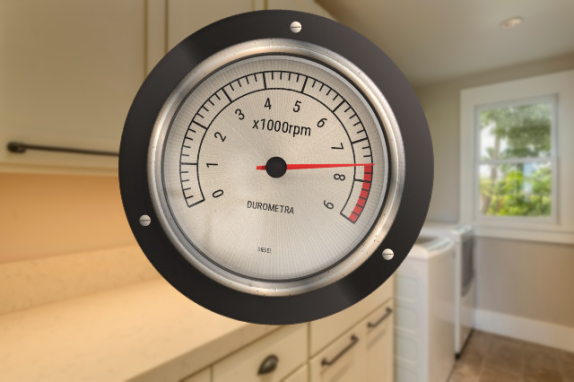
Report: 7600 rpm
